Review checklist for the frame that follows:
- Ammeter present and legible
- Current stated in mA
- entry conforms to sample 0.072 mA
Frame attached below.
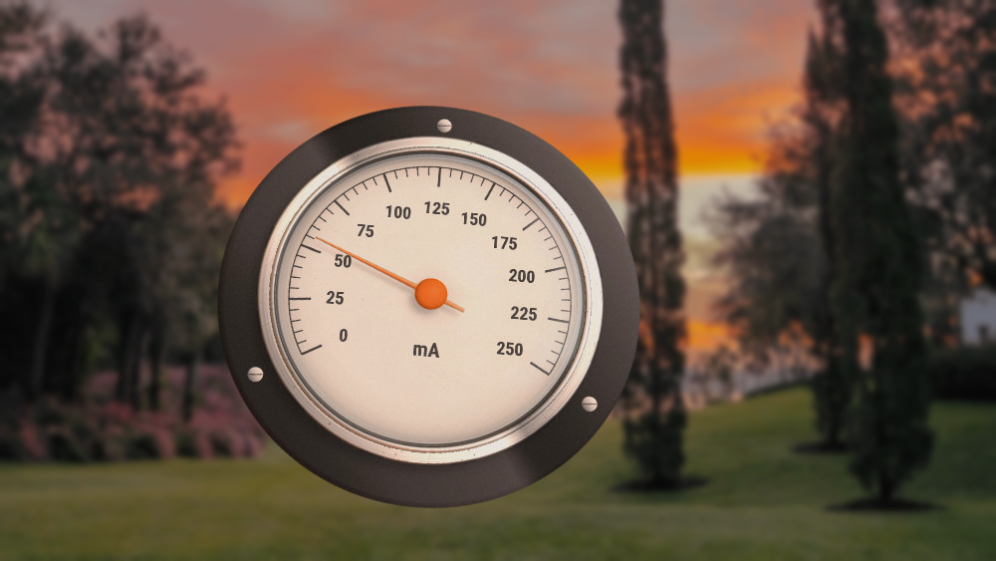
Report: 55 mA
